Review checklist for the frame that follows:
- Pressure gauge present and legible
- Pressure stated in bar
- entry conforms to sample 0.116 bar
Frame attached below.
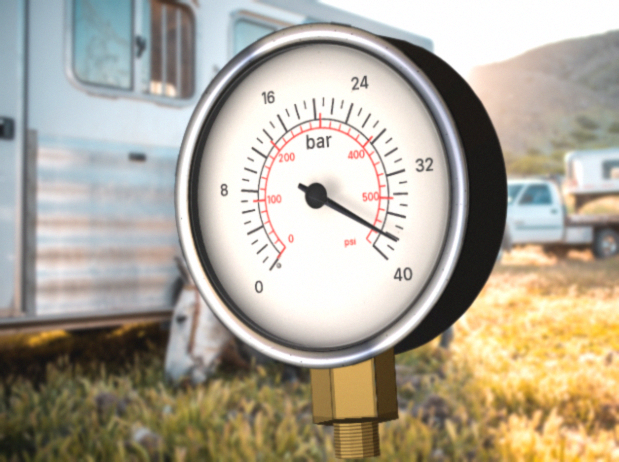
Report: 38 bar
